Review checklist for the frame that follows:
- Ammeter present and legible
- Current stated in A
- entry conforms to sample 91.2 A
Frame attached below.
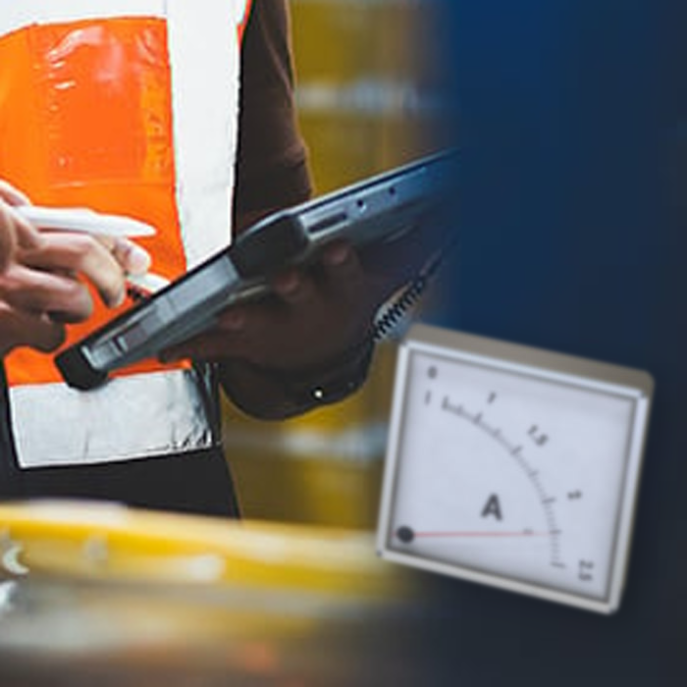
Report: 2.25 A
